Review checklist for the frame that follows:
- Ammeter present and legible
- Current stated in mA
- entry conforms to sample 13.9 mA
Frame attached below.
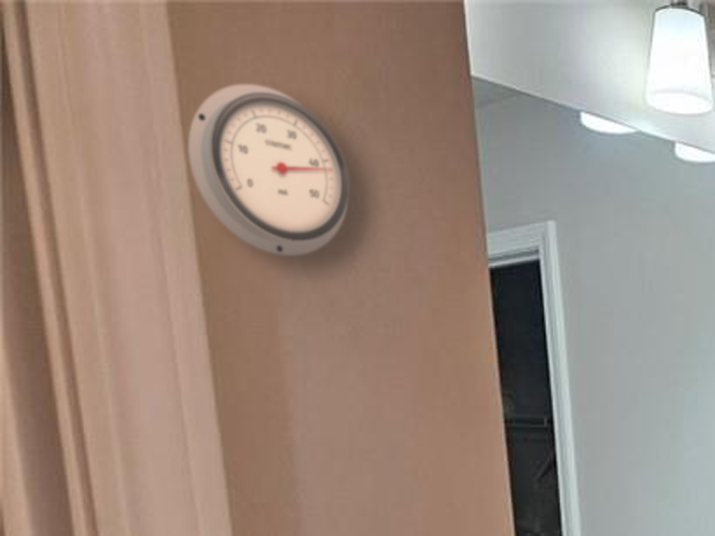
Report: 42 mA
